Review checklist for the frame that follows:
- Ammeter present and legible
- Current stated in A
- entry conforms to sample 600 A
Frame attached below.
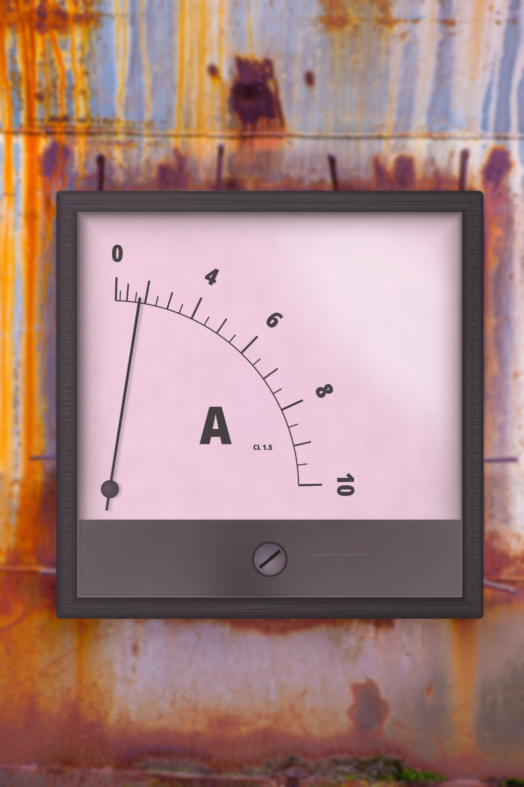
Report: 1.75 A
